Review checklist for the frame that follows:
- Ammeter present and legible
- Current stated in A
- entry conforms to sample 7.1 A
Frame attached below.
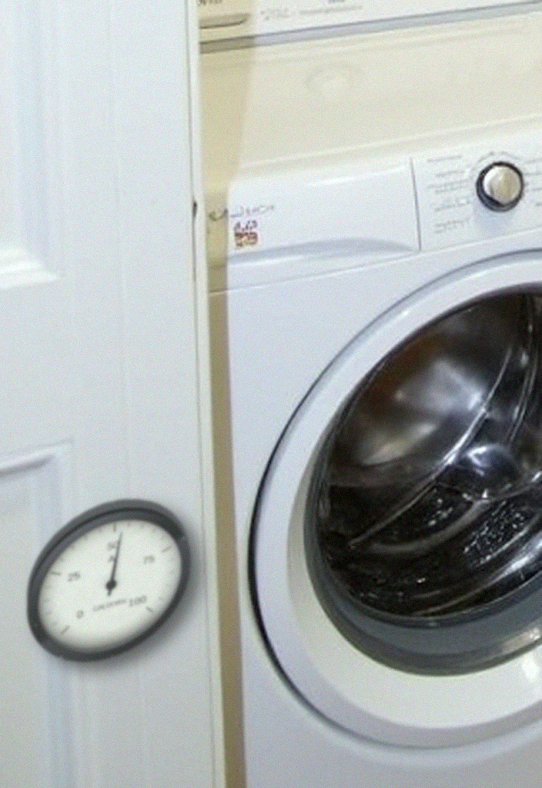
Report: 52.5 A
